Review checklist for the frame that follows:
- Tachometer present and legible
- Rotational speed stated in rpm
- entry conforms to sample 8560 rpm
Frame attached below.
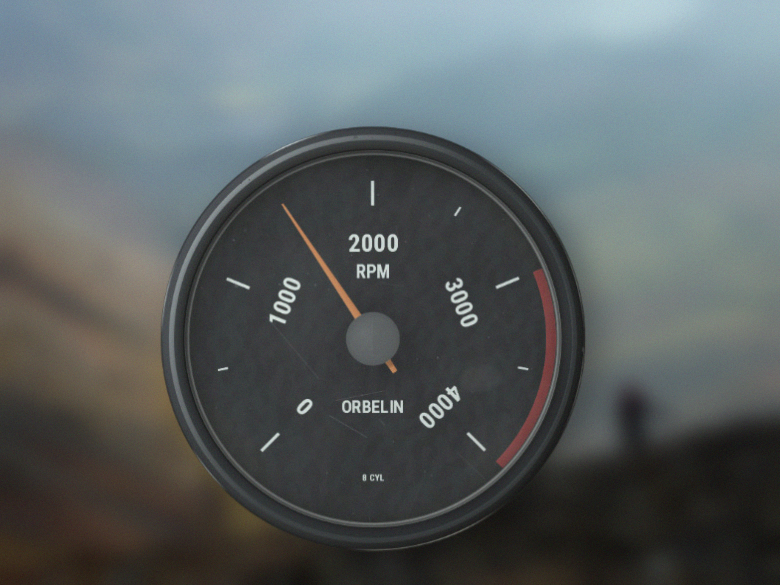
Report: 1500 rpm
